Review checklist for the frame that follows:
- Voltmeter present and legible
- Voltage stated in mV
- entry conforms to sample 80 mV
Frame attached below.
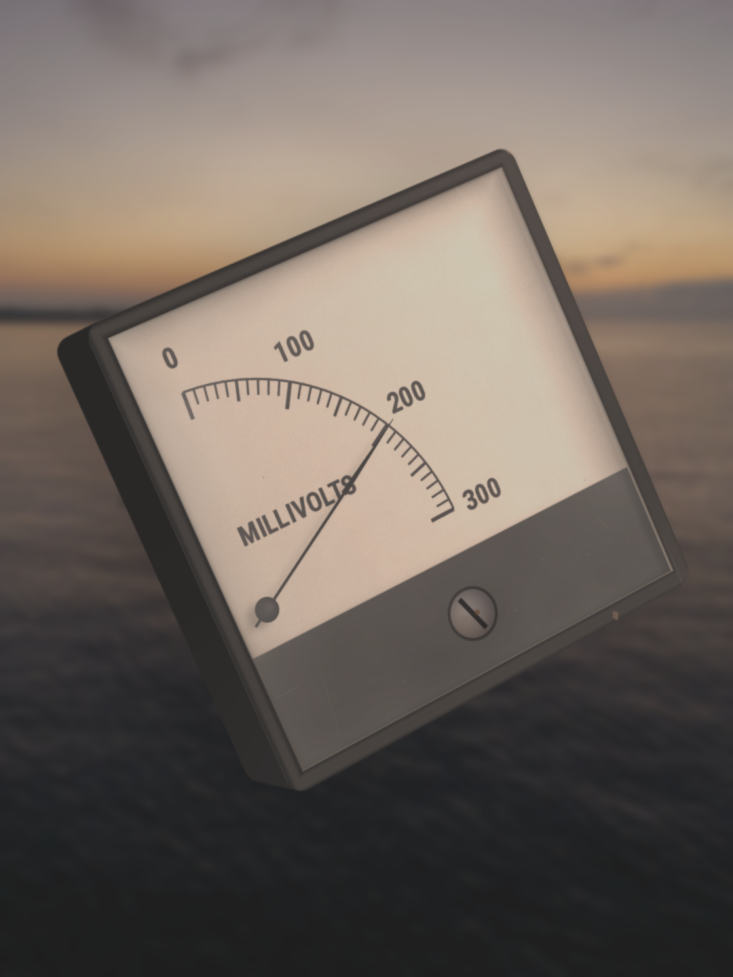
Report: 200 mV
